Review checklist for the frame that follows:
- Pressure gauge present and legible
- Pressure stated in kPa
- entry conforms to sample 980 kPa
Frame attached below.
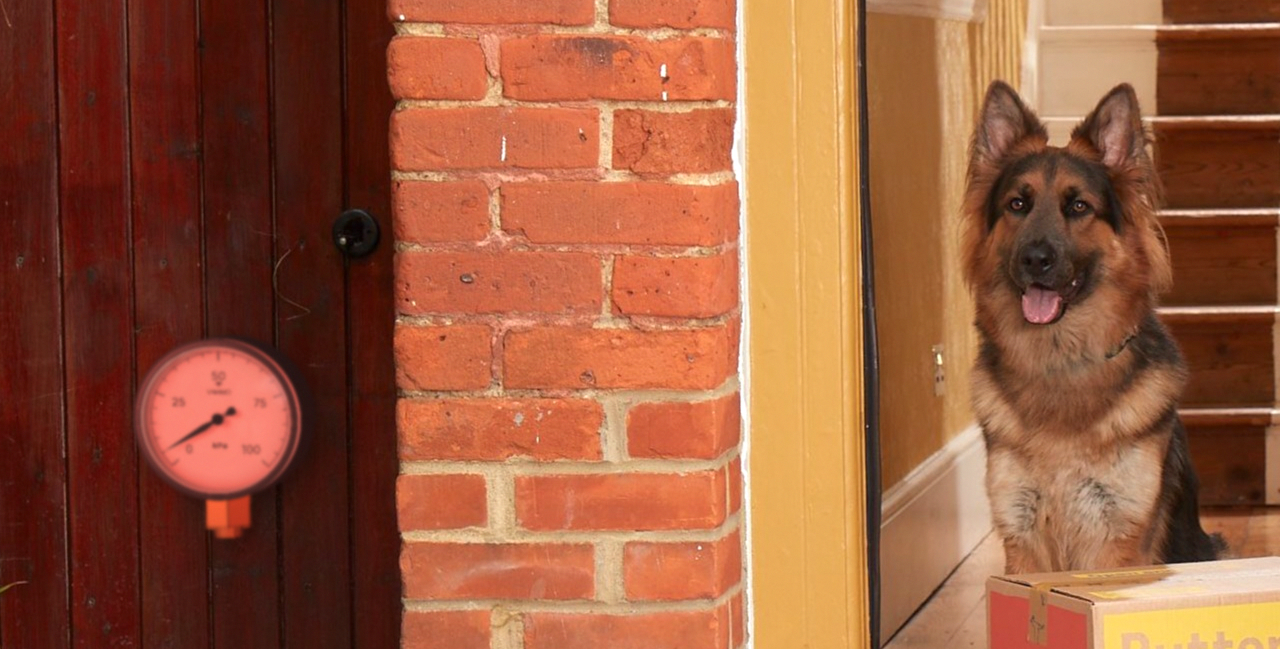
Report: 5 kPa
